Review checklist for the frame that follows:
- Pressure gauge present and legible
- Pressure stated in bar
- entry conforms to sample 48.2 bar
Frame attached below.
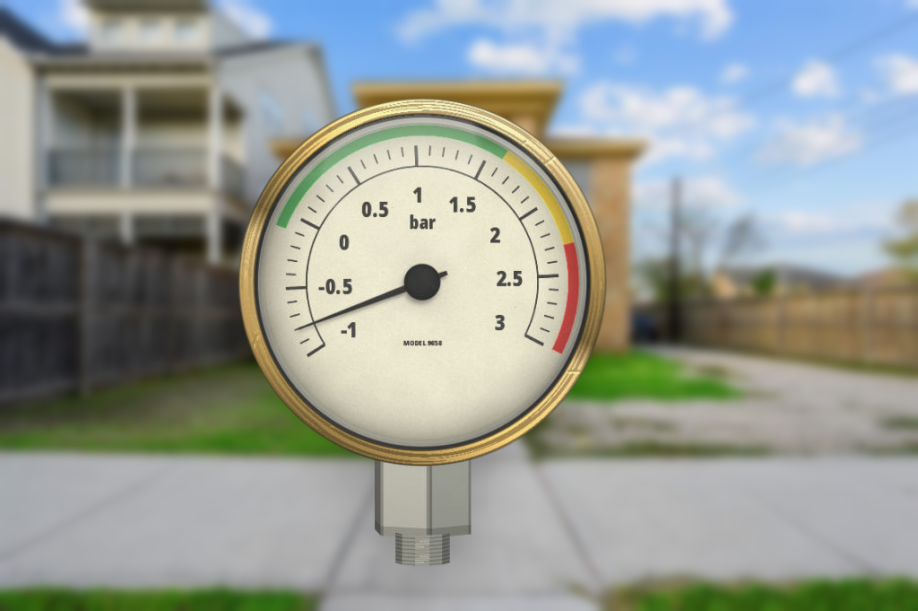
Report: -0.8 bar
